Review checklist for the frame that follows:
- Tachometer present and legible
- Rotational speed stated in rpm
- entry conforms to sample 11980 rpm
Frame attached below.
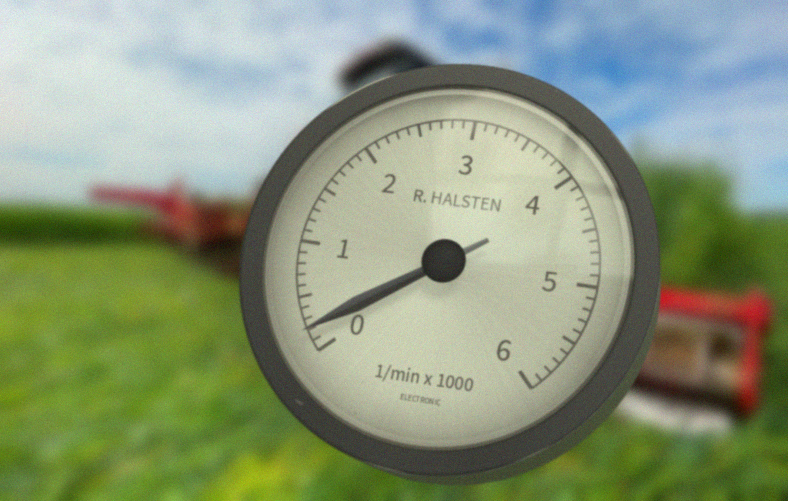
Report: 200 rpm
